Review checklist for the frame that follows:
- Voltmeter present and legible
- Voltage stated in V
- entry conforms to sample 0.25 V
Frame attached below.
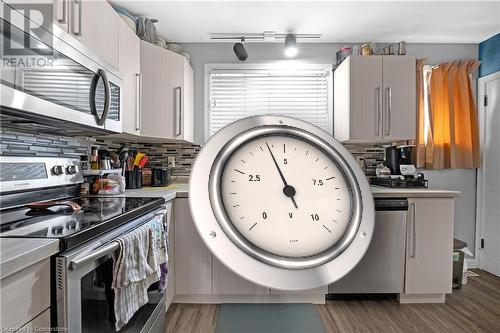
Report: 4.25 V
